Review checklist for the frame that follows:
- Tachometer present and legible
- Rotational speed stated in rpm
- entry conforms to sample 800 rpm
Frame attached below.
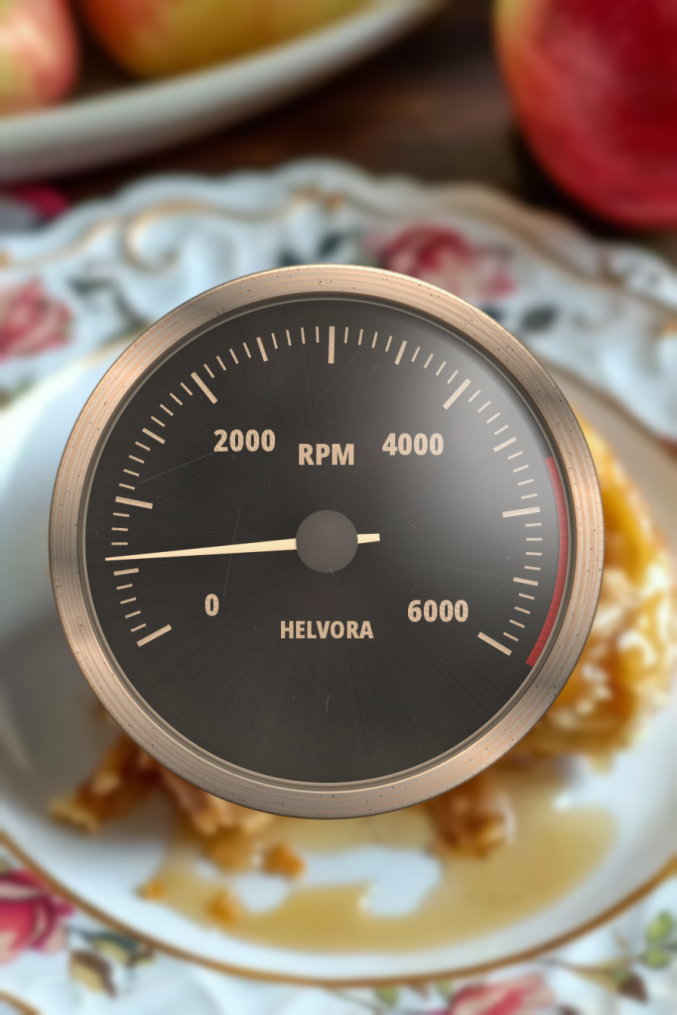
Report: 600 rpm
